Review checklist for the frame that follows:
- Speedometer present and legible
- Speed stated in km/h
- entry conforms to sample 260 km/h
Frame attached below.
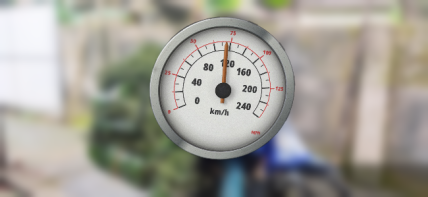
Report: 115 km/h
